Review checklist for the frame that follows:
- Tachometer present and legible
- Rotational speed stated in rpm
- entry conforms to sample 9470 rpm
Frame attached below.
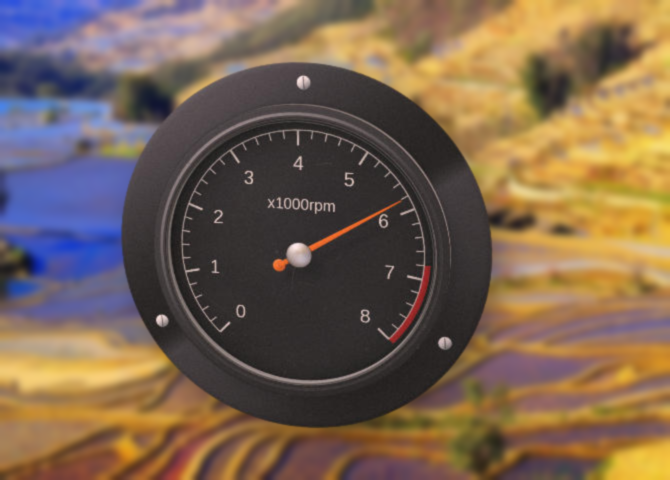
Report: 5800 rpm
